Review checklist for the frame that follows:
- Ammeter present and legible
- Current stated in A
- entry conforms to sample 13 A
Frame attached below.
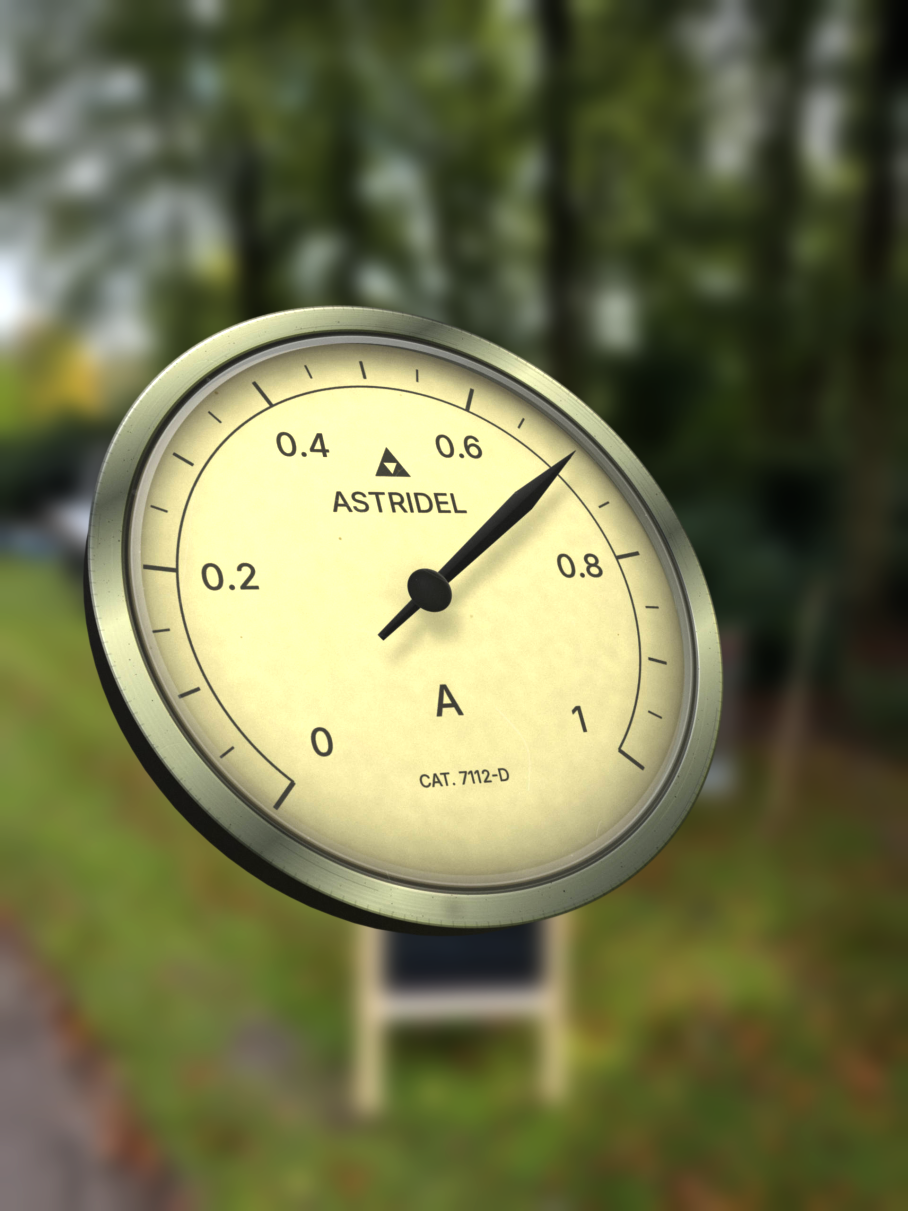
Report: 0.7 A
